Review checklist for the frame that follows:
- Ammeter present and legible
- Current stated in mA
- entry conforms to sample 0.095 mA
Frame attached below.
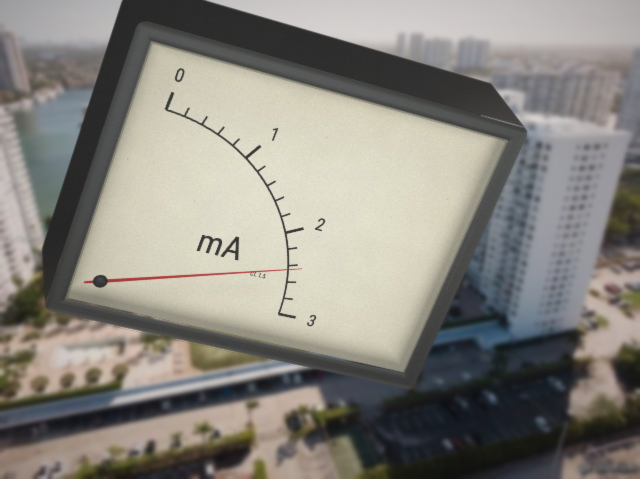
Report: 2.4 mA
